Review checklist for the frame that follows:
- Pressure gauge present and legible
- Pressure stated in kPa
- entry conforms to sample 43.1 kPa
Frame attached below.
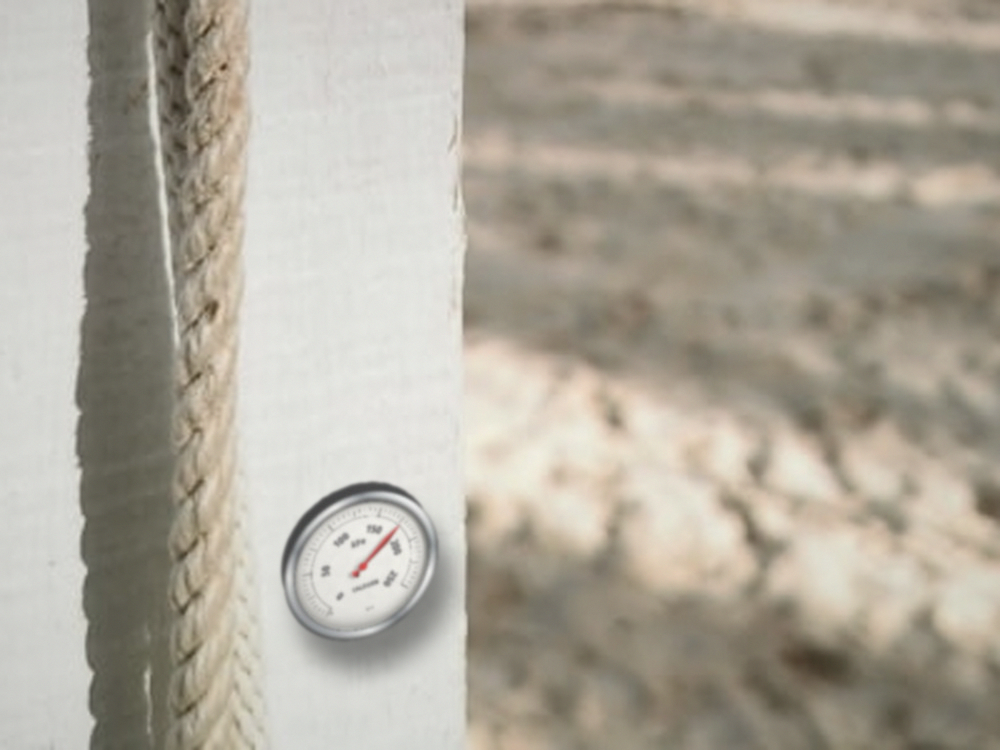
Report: 175 kPa
